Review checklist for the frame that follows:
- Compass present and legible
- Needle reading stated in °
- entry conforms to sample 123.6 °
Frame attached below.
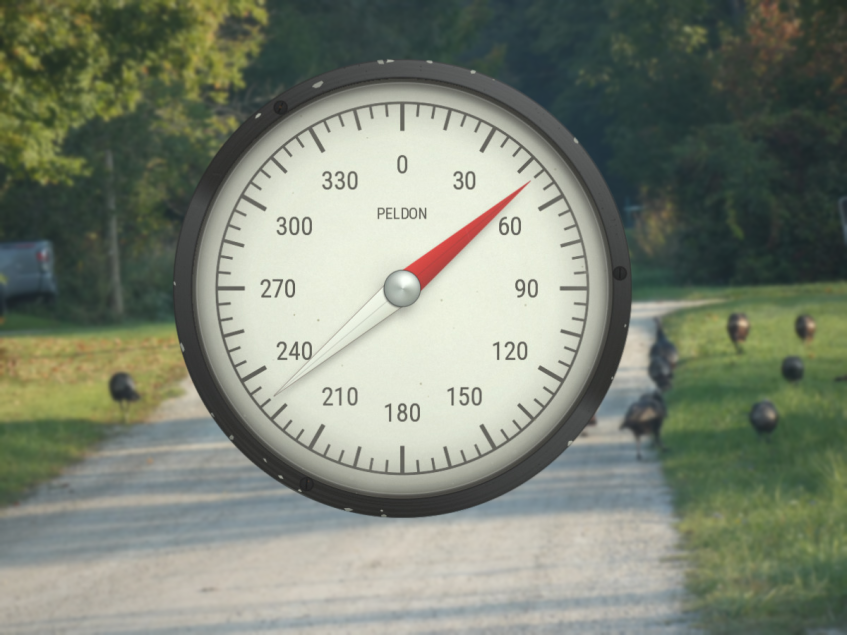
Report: 50 °
